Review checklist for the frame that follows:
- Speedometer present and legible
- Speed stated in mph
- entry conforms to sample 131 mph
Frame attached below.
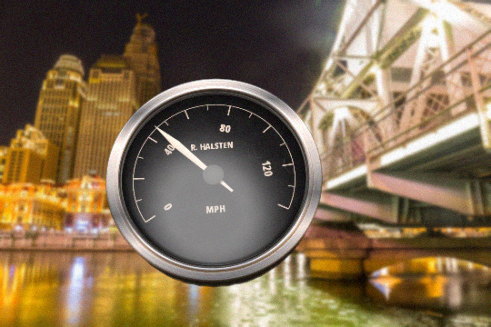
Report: 45 mph
